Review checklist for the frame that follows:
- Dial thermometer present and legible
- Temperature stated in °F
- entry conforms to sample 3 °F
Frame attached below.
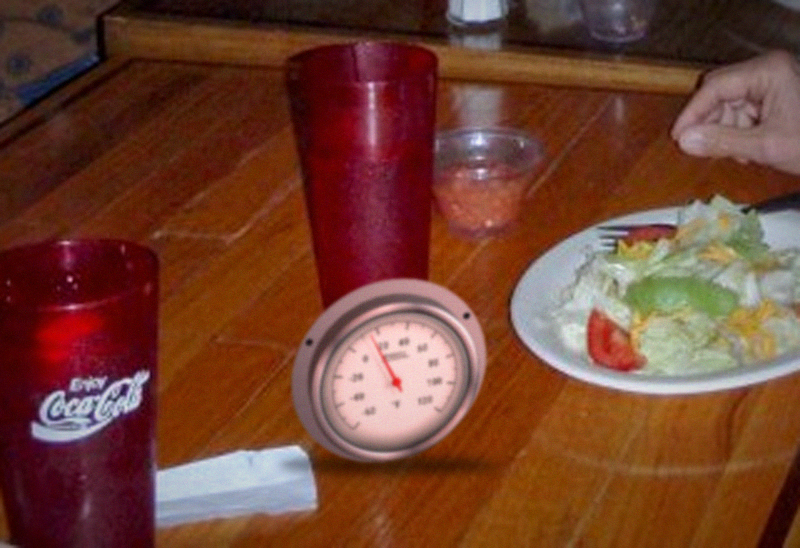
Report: 15 °F
